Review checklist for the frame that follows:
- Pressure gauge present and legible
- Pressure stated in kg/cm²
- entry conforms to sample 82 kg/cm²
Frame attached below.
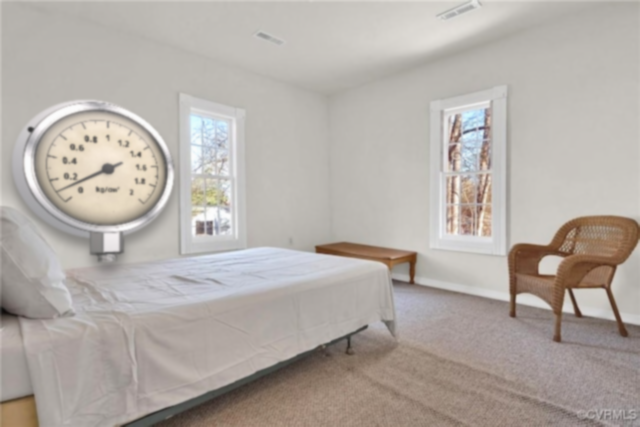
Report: 0.1 kg/cm²
